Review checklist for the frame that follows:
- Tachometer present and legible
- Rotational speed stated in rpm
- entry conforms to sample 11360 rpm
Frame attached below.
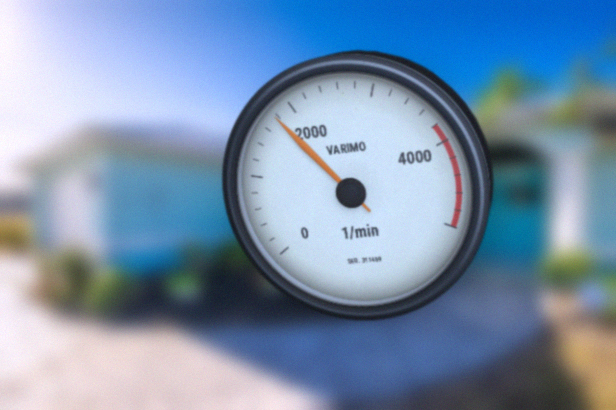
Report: 1800 rpm
